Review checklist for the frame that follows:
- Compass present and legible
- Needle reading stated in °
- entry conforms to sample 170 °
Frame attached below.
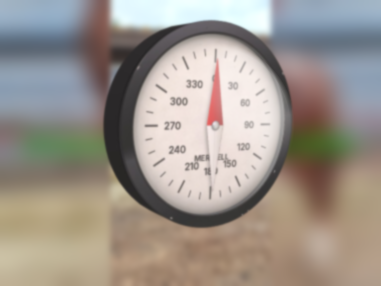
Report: 0 °
